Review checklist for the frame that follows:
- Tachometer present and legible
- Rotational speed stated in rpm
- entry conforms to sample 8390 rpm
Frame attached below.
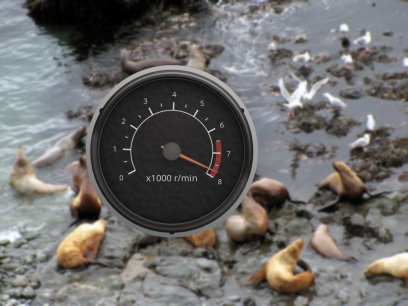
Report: 7750 rpm
